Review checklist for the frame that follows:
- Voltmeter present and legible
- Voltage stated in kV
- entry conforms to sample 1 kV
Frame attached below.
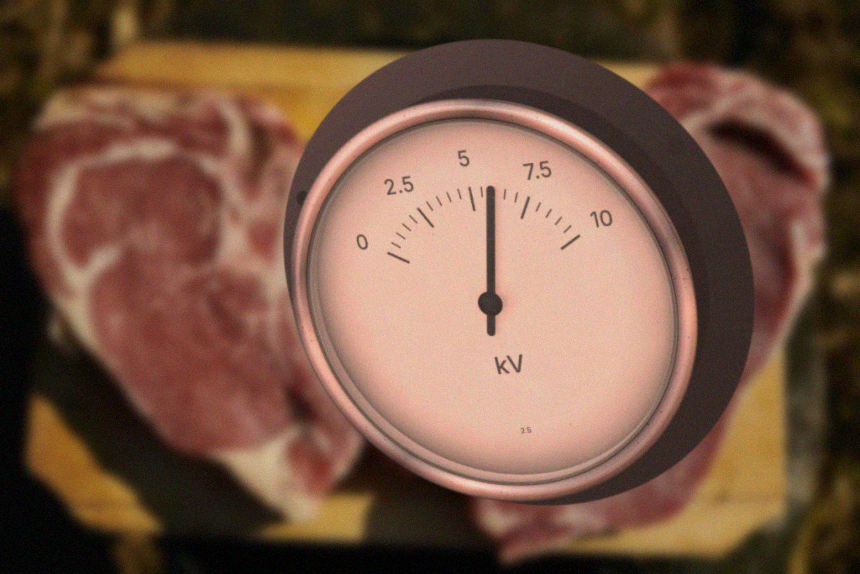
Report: 6 kV
